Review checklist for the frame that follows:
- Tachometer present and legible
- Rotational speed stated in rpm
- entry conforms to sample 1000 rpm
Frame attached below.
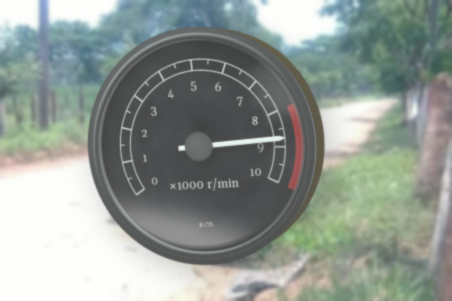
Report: 8750 rpm
